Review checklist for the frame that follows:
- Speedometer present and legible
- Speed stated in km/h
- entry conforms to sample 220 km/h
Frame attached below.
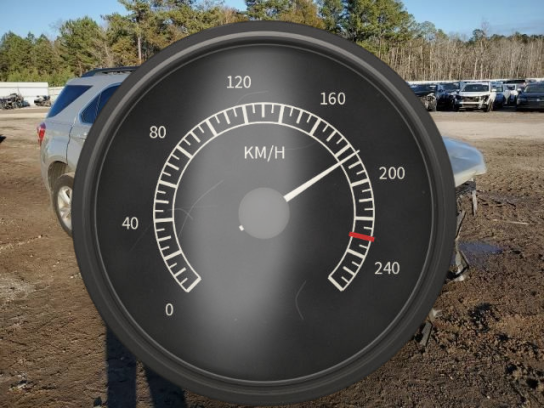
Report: 185 km/h
